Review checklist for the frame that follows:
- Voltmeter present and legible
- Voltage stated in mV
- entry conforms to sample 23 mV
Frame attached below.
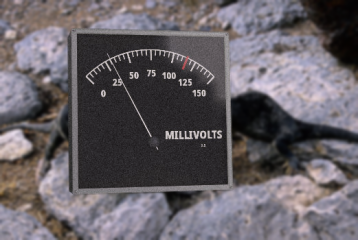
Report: 30 mV
